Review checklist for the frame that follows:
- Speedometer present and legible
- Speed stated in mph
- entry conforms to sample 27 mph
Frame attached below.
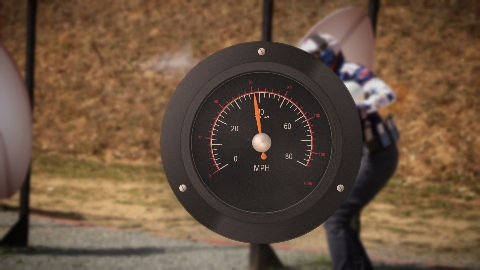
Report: 38 mph
